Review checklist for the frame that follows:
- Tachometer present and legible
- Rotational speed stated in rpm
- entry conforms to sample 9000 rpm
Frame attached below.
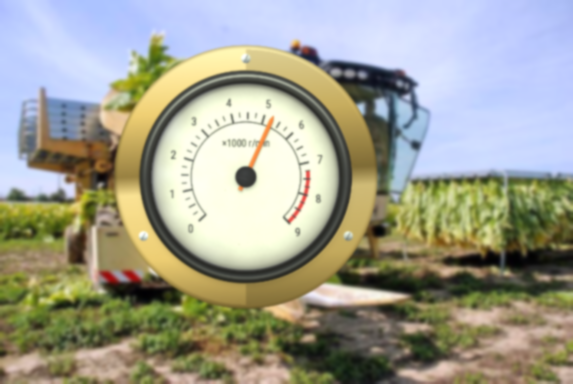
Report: 5250 rpm
